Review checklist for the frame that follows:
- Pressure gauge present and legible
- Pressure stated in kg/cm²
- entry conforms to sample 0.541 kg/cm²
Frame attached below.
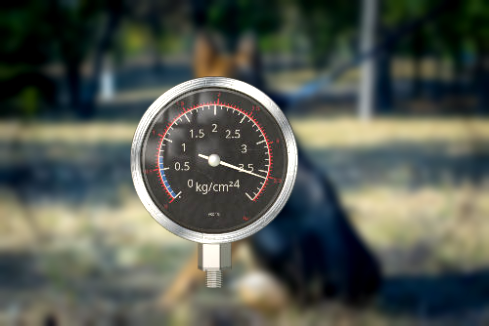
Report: 3.6 kg/cm²
